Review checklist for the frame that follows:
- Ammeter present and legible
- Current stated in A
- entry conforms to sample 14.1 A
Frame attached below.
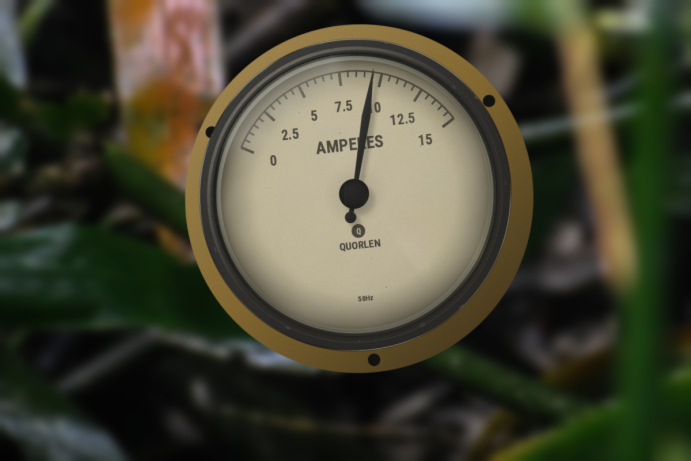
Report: 9.5 A
